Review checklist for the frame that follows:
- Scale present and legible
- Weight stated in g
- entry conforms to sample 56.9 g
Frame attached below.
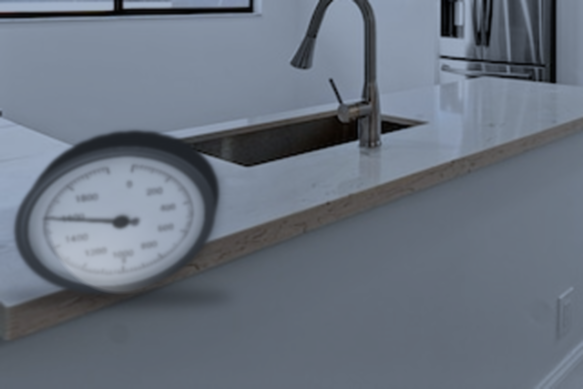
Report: 1600 g
